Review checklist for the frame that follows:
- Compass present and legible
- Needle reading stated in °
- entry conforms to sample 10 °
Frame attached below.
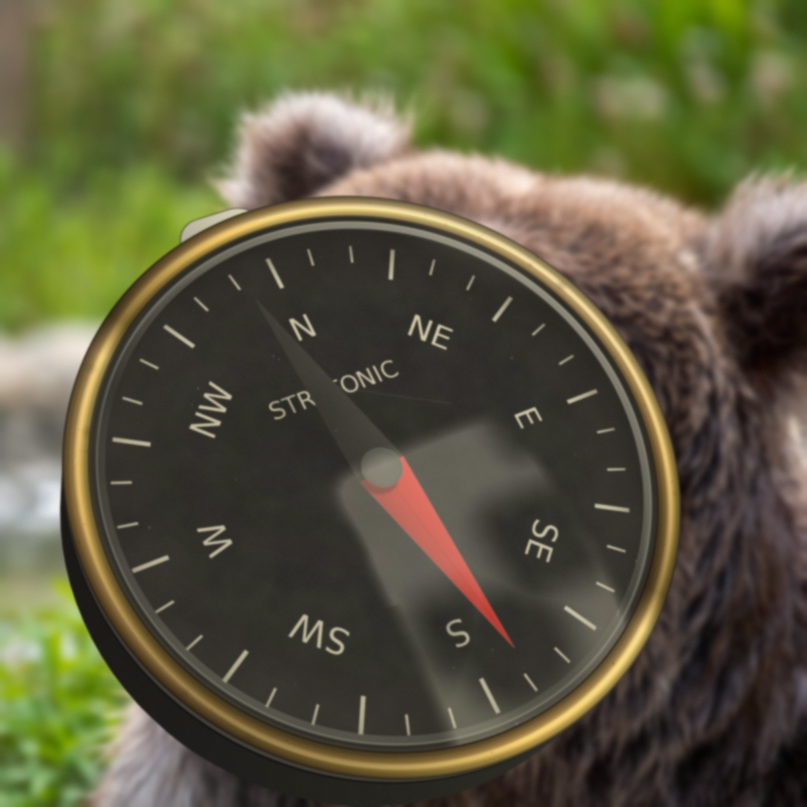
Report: 170 °
